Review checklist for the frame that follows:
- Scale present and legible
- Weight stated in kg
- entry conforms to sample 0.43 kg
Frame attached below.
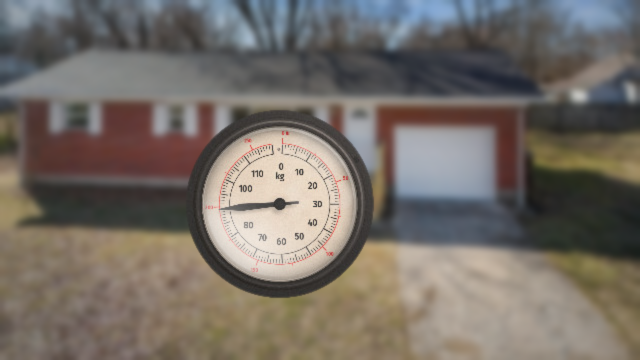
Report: 90 kg
